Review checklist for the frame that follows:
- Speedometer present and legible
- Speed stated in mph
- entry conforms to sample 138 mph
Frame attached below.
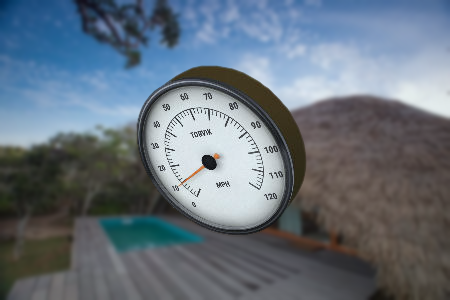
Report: 10 mph
